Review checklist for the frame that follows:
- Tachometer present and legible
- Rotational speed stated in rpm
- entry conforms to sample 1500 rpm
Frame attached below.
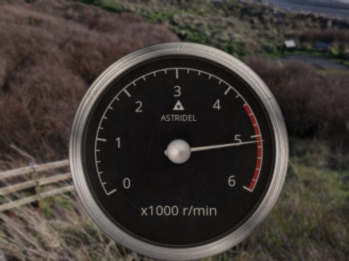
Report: 5100 rpm
